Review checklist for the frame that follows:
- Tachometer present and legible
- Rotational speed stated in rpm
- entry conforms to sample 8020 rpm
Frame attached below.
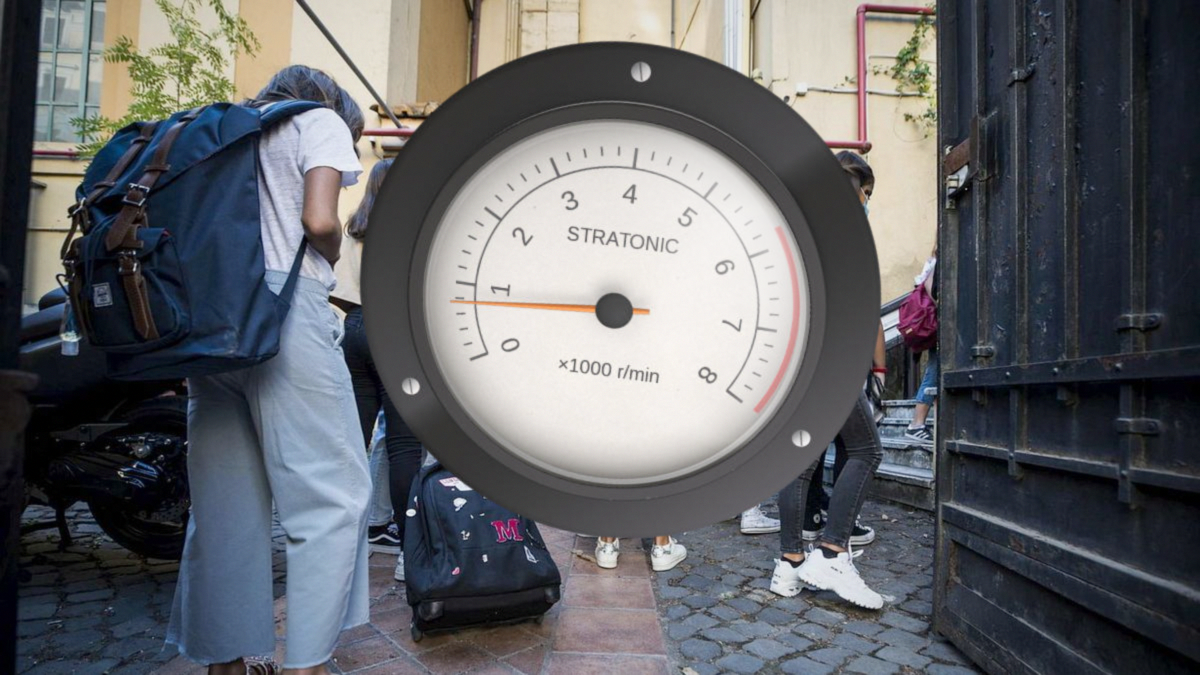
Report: 800 rpm
